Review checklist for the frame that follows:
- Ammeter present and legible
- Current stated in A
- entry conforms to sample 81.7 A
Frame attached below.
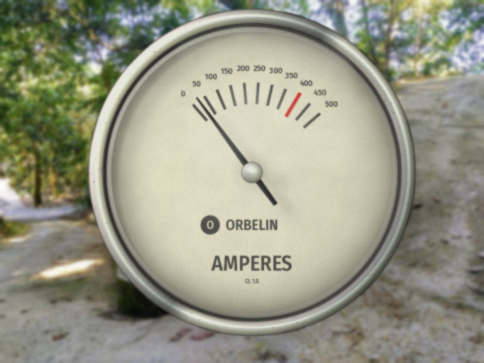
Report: 25 A
